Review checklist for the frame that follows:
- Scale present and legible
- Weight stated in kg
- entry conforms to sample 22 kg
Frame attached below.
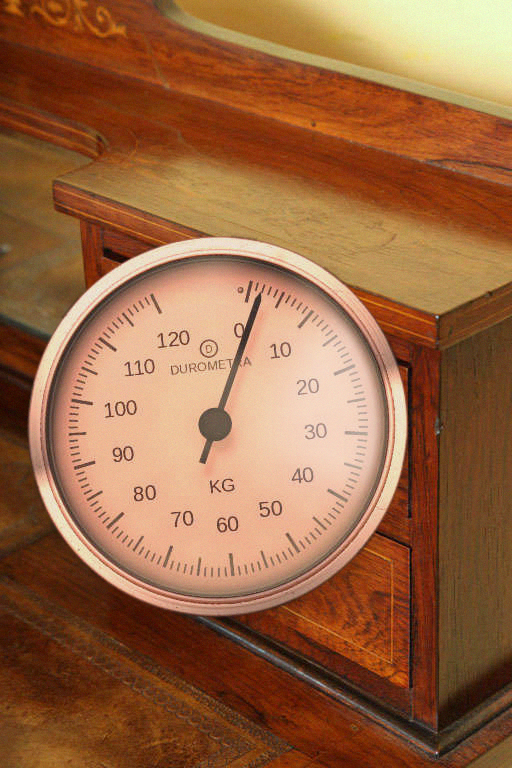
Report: 2 kg
